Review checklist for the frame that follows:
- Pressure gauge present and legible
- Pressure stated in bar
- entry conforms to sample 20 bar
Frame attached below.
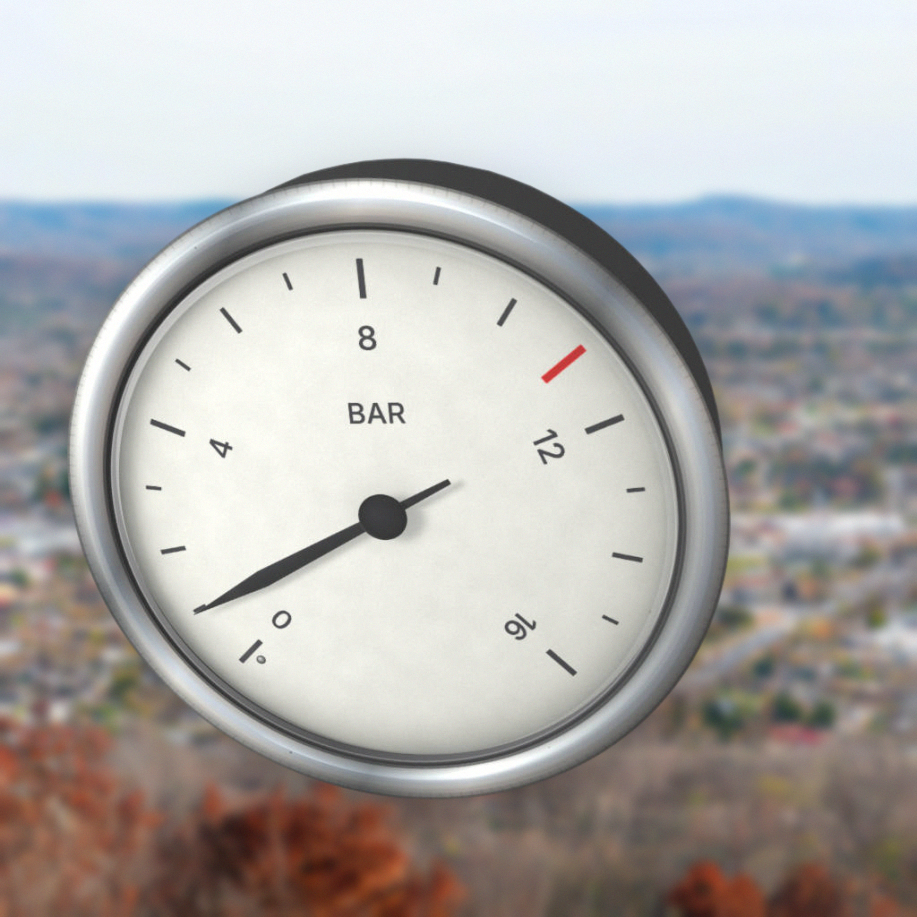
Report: 1 bar
